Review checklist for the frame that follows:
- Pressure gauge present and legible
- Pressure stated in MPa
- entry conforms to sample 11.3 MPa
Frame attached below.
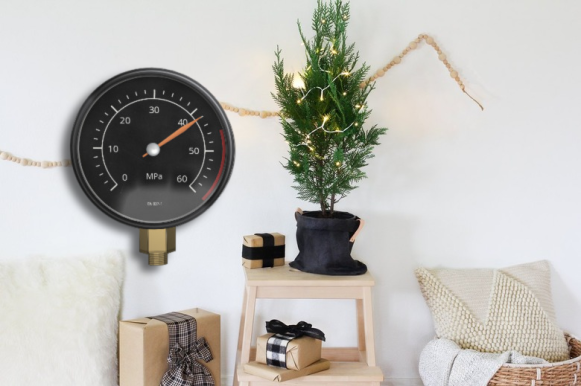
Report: 42 MPa
